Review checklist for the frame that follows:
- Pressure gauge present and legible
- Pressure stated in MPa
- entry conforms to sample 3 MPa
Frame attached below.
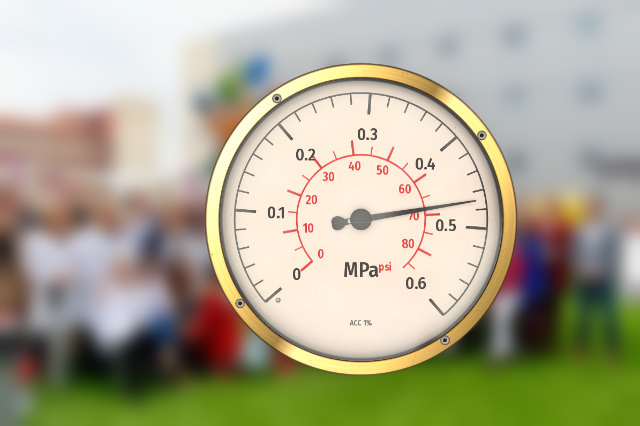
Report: 0.47 MPa
